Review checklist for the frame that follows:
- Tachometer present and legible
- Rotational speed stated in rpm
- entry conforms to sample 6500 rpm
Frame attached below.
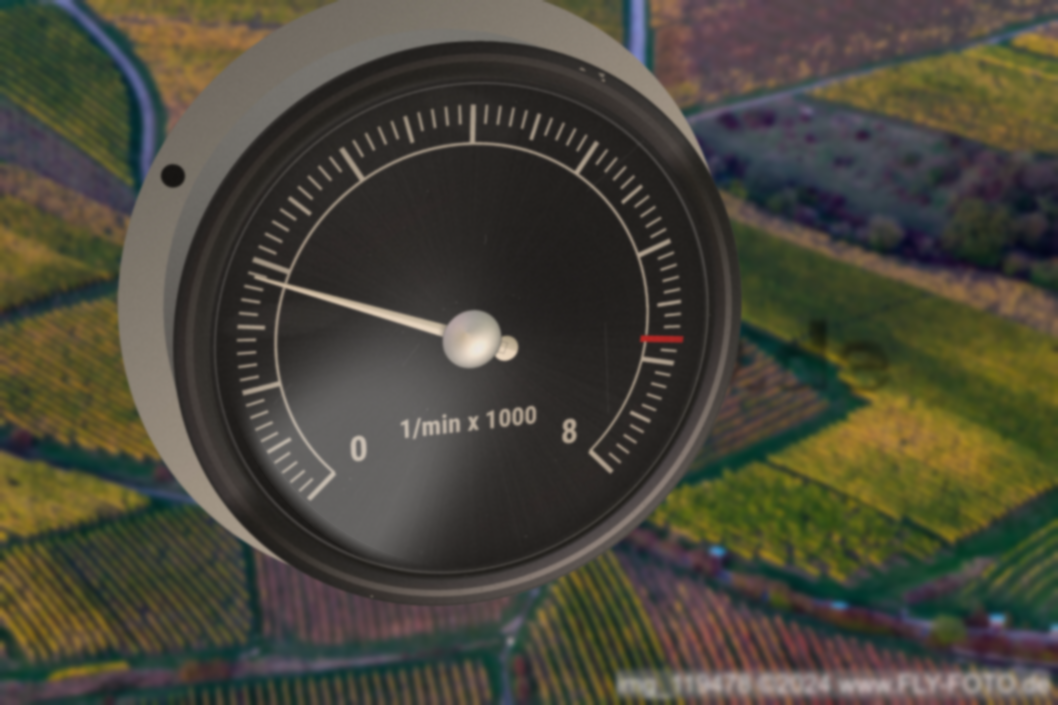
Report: 1900 rpm
